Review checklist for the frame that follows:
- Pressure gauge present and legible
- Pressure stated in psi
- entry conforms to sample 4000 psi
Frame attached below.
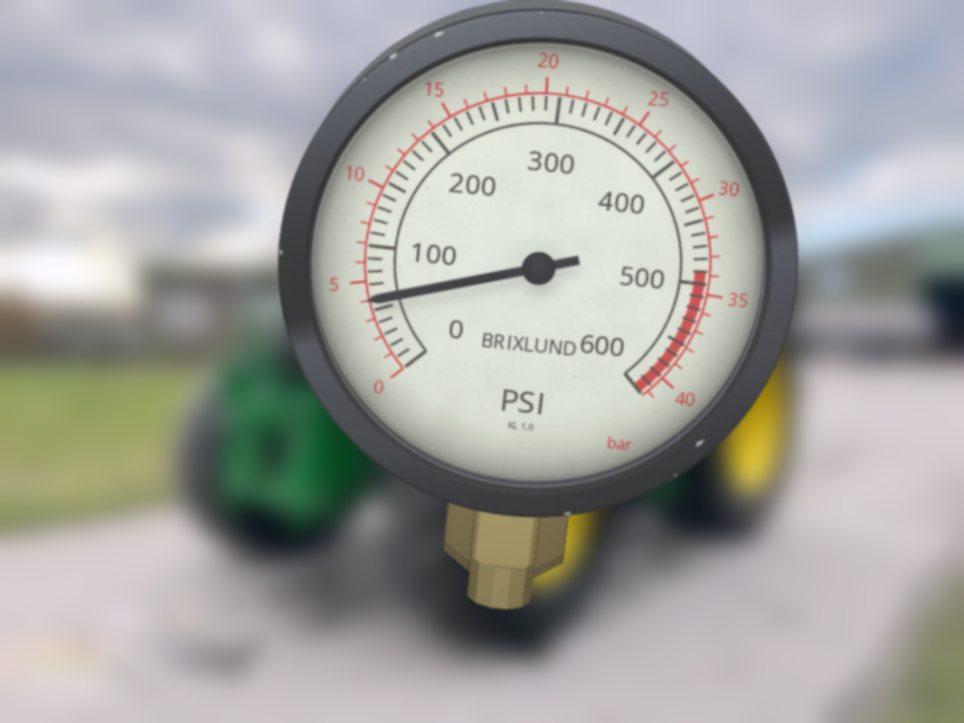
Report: 60 psi
